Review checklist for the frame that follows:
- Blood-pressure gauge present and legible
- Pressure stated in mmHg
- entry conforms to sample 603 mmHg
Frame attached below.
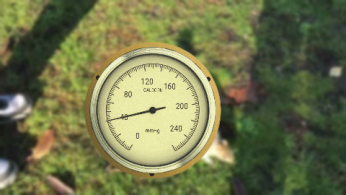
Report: 40 mmHg
